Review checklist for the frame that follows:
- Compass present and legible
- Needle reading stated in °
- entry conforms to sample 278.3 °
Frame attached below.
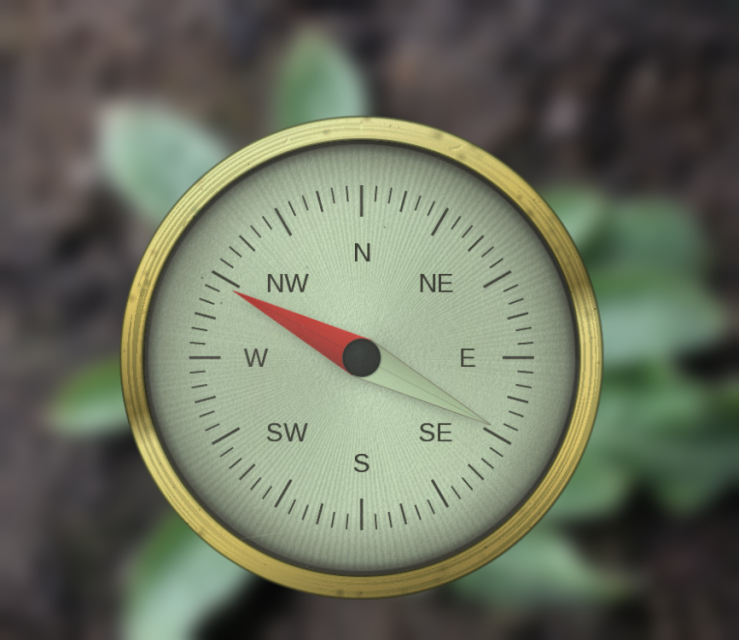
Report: 297.5 °
